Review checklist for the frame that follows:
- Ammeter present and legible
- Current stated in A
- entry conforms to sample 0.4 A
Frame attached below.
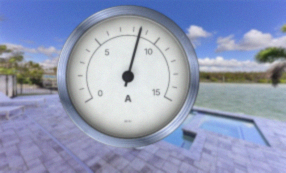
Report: 8.5 A
